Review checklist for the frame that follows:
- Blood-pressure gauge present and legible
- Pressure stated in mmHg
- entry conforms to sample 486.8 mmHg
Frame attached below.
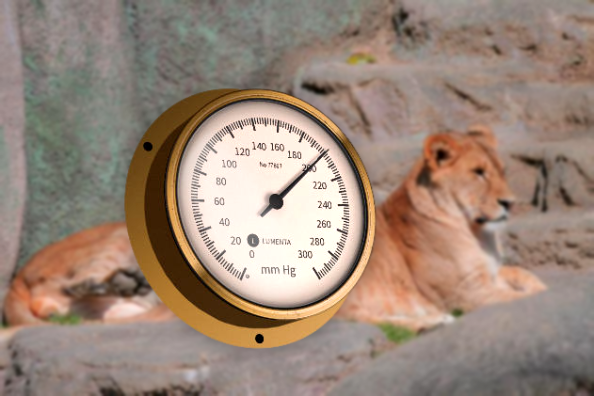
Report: 200 mmHg
